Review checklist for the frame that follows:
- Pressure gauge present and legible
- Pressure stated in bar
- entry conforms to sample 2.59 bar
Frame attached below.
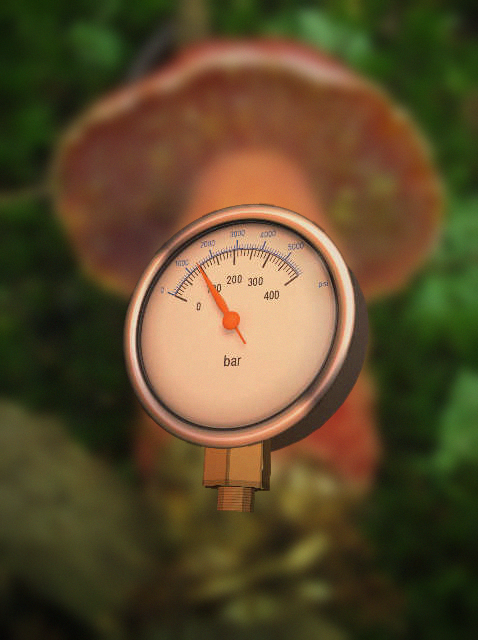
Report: 100 bar
